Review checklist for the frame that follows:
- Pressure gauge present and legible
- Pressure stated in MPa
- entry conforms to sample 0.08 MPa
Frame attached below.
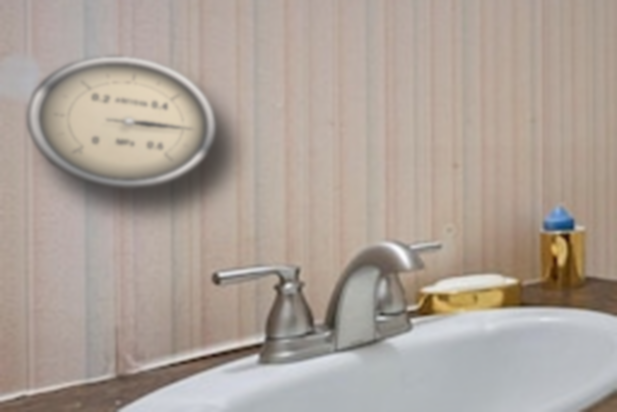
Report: 0.5 MPa
